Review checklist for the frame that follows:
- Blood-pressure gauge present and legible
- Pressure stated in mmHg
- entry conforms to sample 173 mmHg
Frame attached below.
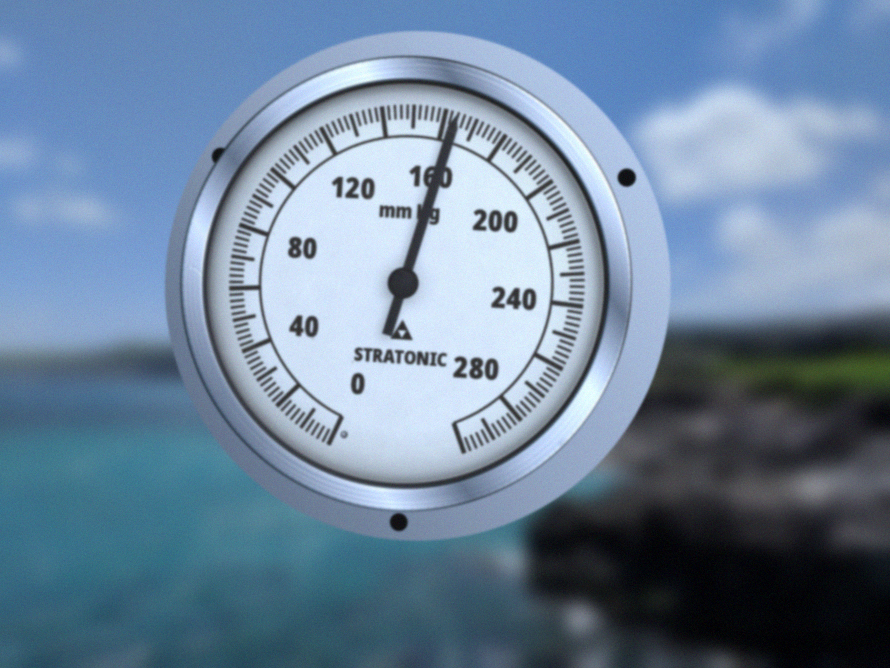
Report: 164 mmHg
